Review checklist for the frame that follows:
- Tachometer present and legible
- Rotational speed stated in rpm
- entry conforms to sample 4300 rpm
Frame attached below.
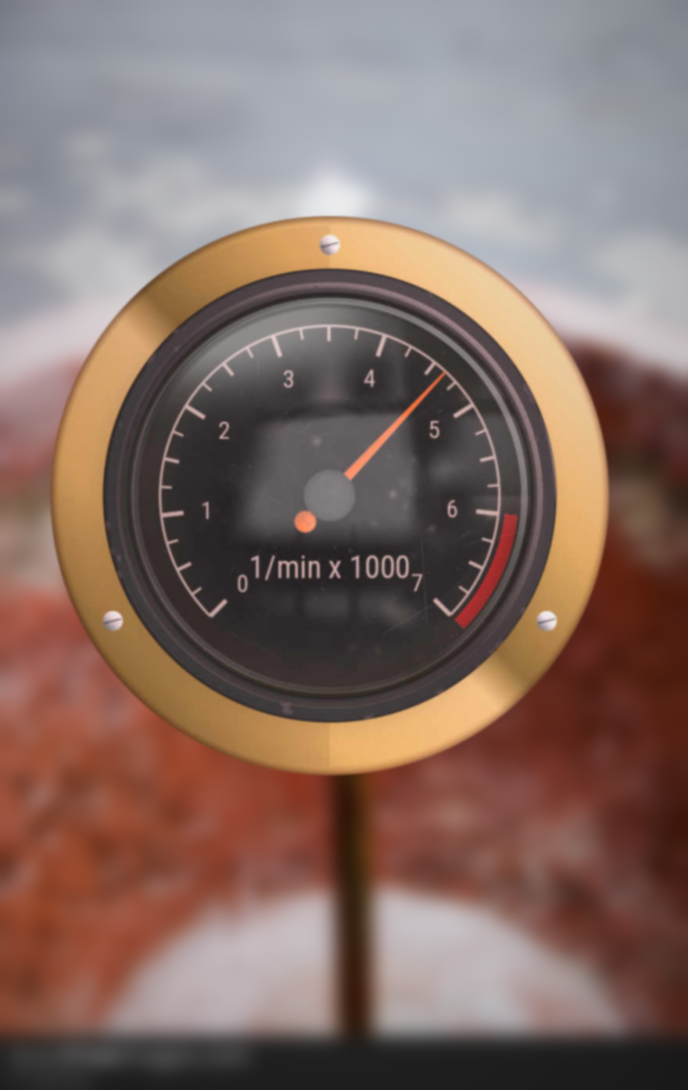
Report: 4625 rpm
